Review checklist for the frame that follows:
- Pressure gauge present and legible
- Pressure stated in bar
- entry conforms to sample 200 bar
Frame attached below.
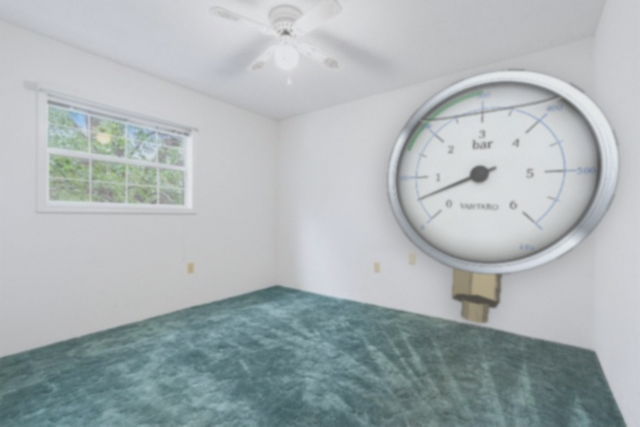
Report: 0.5 bar
